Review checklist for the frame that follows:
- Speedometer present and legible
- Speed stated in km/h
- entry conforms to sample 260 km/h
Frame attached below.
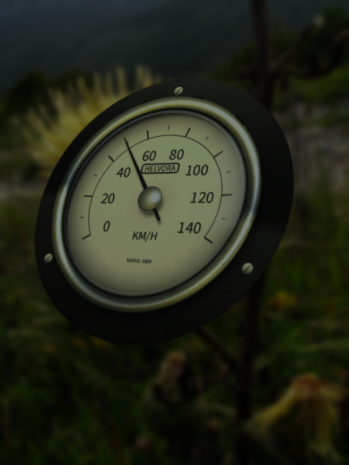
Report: 50 km/h
